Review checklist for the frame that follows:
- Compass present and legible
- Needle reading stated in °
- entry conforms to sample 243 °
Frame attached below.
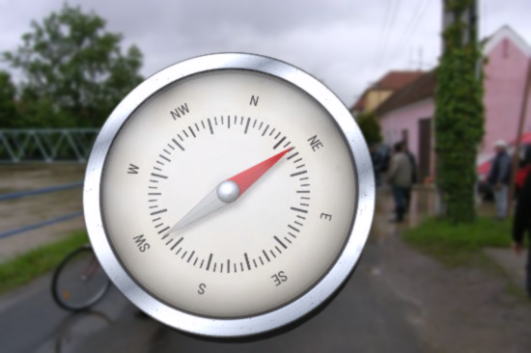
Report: 40 °
